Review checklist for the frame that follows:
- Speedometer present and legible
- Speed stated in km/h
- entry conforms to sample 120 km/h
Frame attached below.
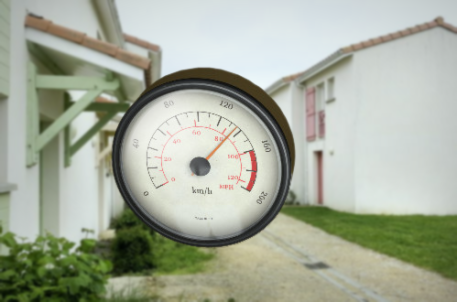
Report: 135 km/h
